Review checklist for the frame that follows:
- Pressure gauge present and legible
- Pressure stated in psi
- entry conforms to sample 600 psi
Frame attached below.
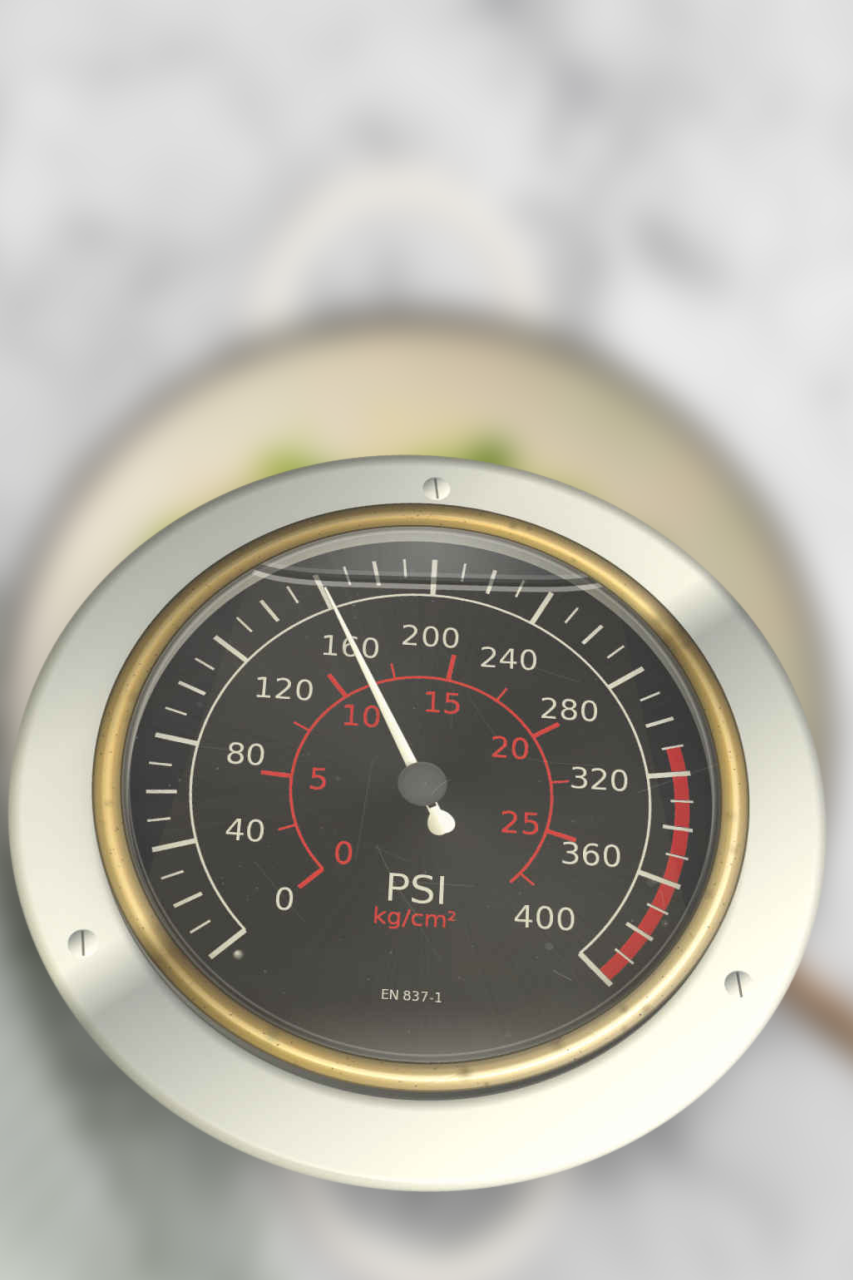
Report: 160 psi
